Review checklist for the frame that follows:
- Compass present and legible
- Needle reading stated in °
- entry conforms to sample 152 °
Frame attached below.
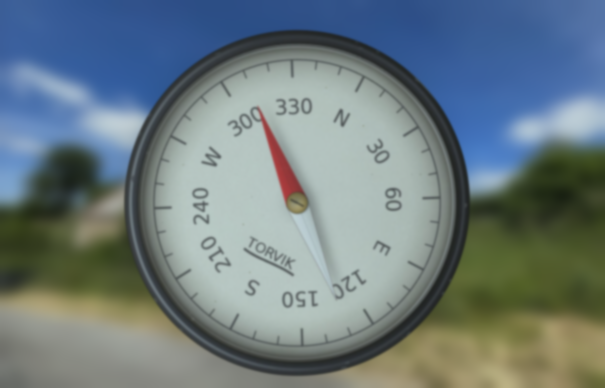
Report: 310 °
